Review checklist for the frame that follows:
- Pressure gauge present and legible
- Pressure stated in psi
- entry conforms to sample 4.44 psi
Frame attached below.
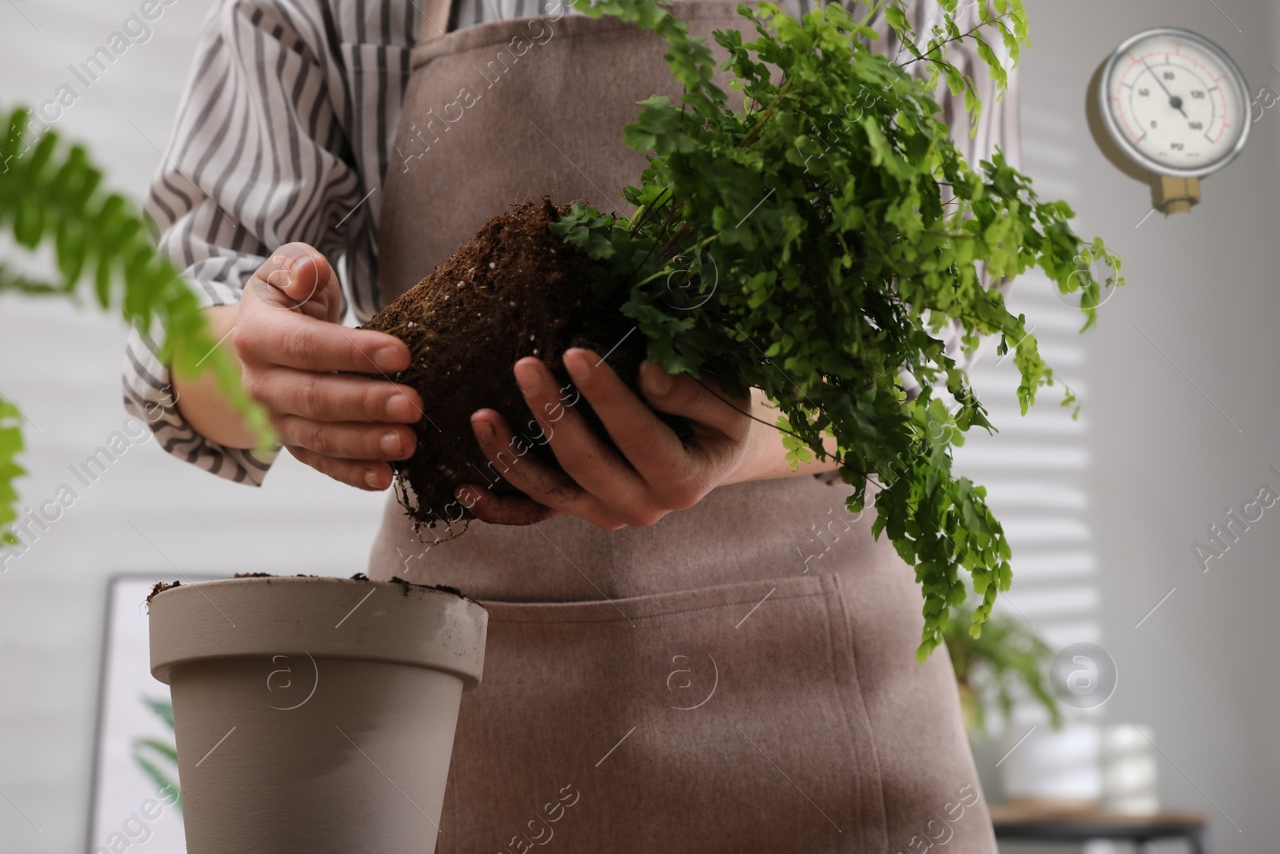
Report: 60 psi
